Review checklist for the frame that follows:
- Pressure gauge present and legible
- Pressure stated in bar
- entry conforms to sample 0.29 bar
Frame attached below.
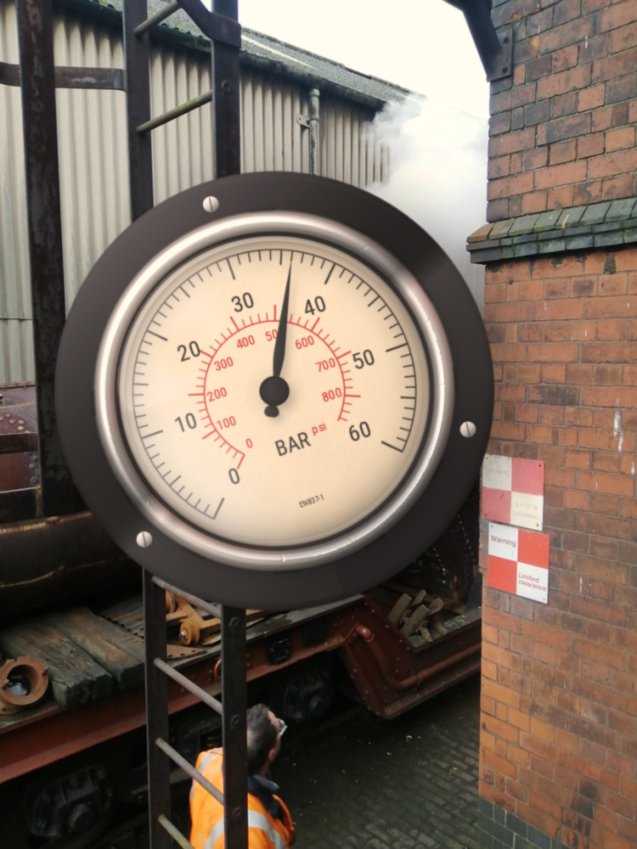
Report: 36 bar
